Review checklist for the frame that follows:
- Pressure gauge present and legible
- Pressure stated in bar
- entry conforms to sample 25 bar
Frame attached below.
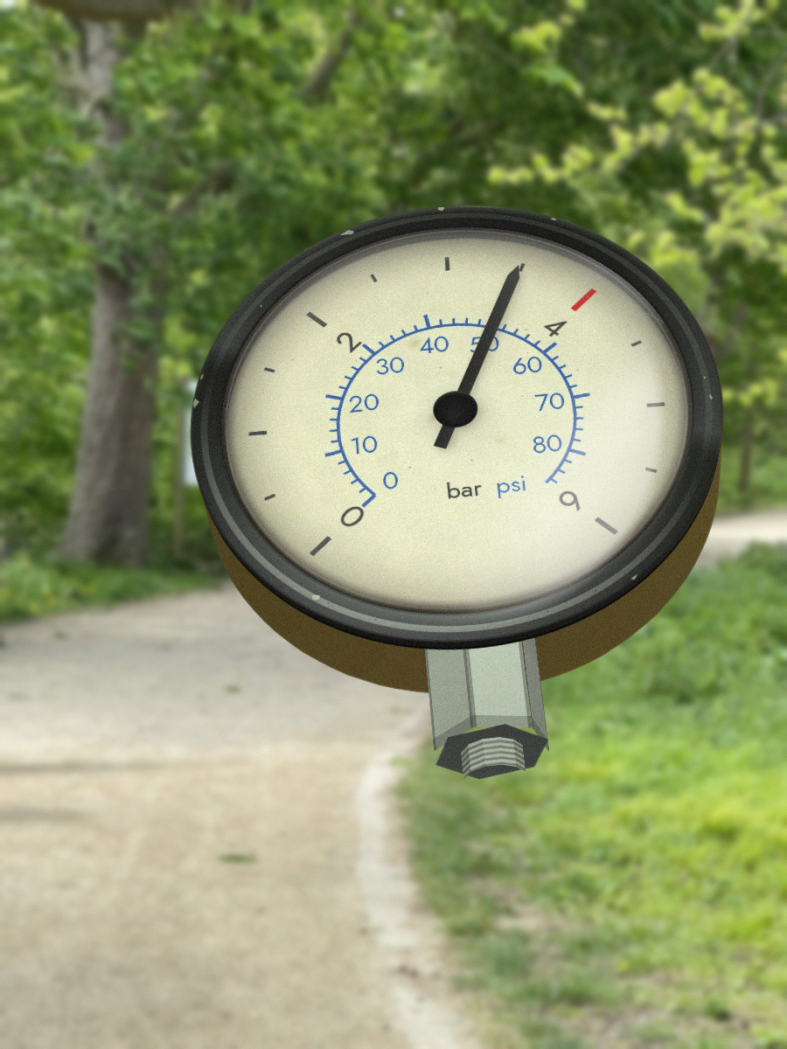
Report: 3.5 bar
